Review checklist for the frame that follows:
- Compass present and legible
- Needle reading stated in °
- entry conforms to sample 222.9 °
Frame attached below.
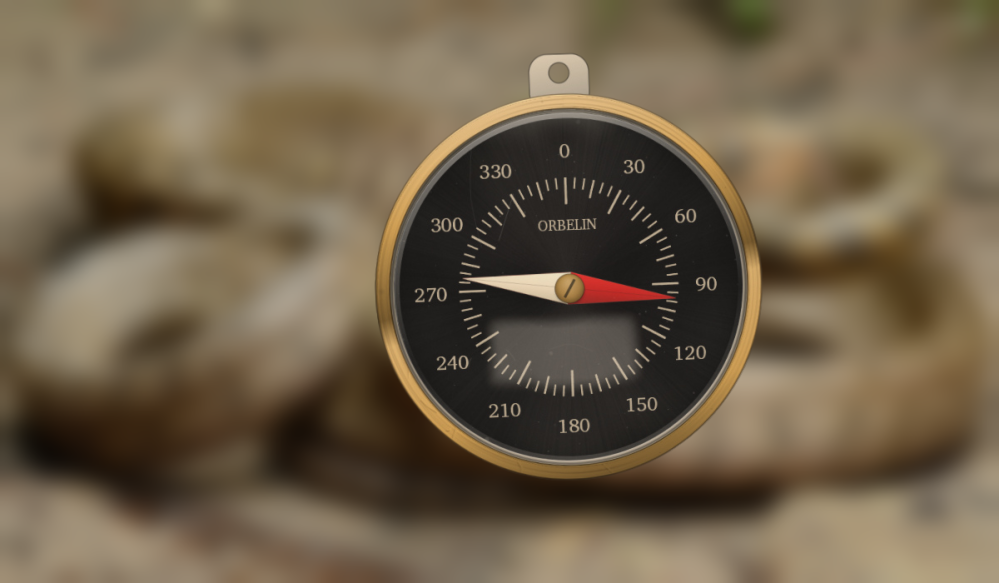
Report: 97.5 °
